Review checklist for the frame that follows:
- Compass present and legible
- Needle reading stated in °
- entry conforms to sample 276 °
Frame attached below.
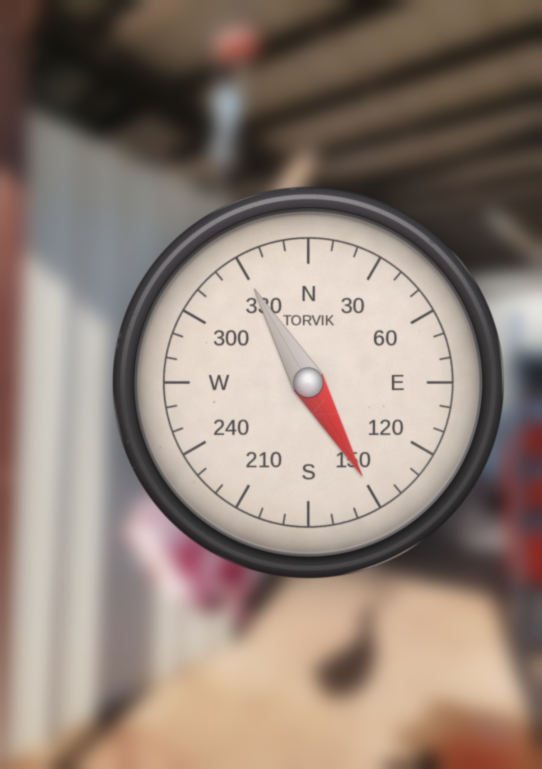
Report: 150 °
